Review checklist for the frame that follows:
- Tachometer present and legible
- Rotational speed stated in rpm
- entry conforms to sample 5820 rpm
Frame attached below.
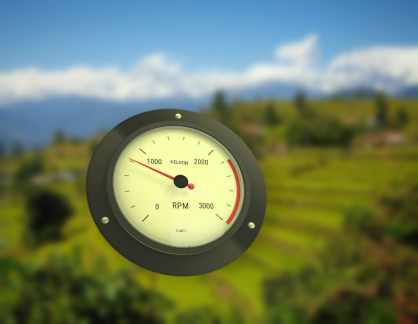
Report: 800 rpm
